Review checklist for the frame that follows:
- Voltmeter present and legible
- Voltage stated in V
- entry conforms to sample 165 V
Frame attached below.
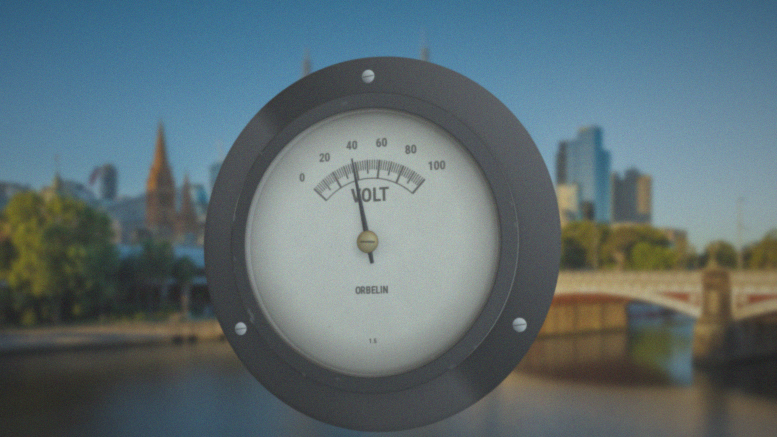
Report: 40 V
